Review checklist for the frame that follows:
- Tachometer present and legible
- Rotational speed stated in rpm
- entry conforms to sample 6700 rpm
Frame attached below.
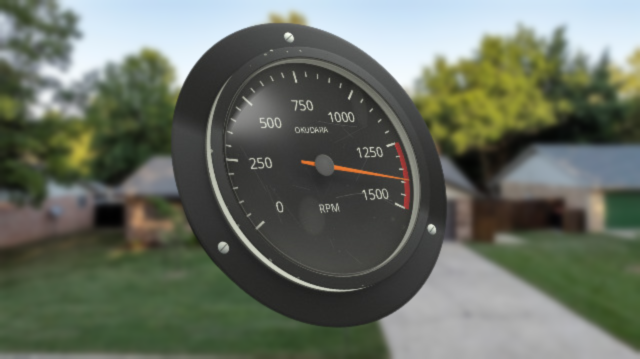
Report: 1400 rpm
